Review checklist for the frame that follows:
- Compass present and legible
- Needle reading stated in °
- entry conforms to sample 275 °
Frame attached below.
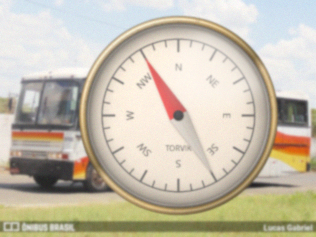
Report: 330 °
